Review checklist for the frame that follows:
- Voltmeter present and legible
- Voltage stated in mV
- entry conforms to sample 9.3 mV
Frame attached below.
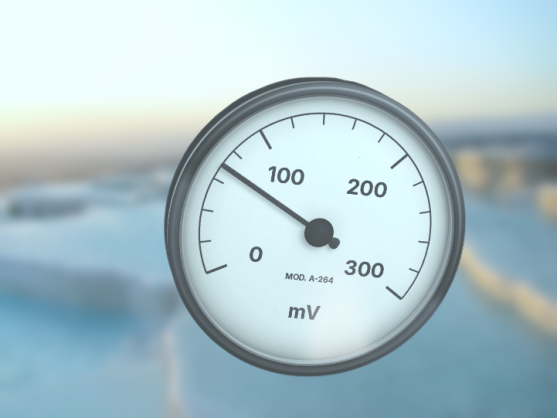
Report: 70 mV
